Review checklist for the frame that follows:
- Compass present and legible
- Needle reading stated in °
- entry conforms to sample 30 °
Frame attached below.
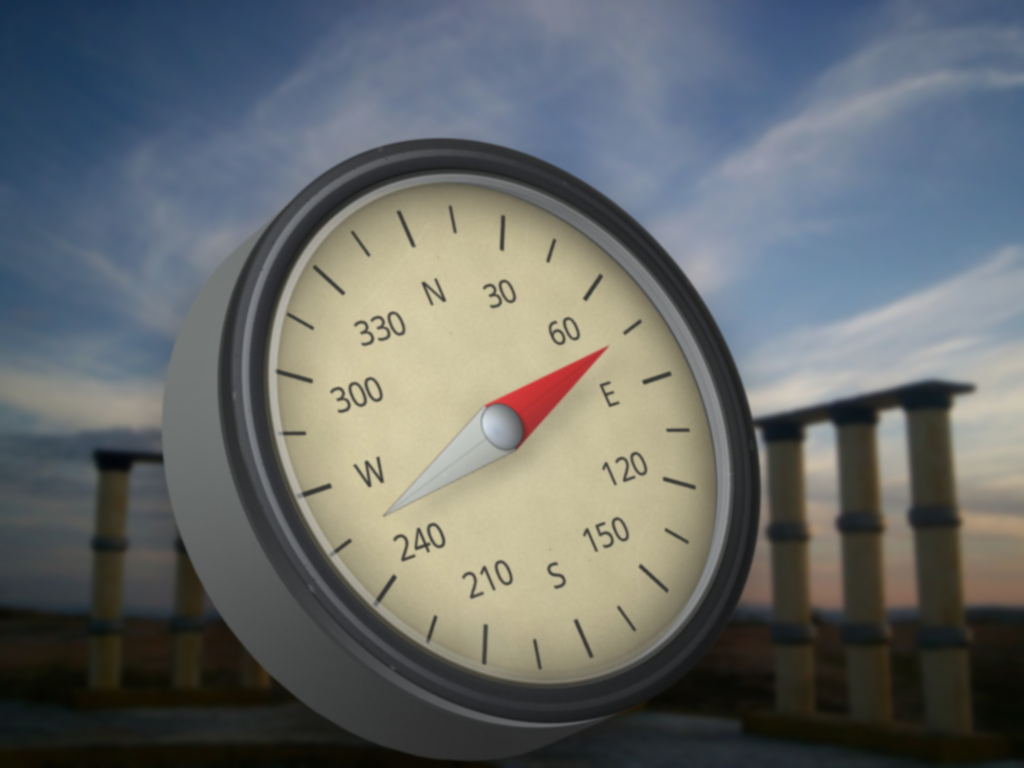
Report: 75 °
